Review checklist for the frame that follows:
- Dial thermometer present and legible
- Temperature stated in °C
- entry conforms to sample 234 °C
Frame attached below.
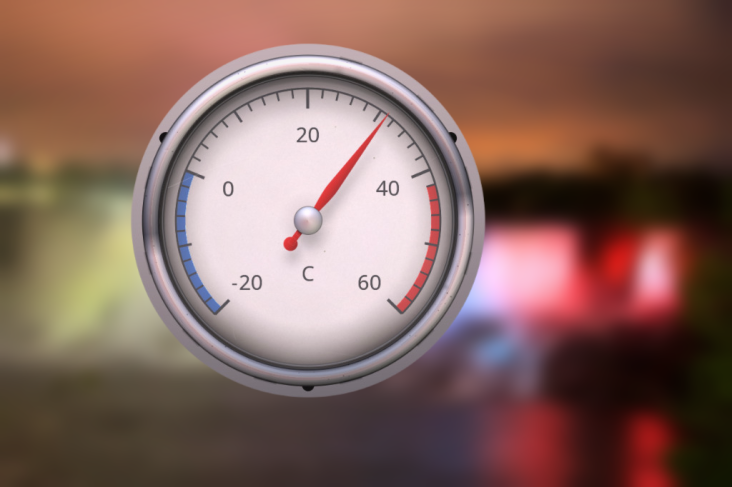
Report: 31 °C
